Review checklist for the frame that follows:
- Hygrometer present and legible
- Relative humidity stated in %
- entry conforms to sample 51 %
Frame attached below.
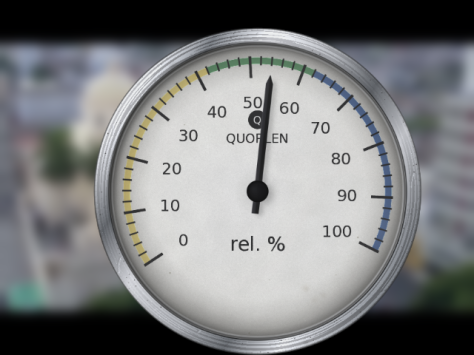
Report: 54 %
